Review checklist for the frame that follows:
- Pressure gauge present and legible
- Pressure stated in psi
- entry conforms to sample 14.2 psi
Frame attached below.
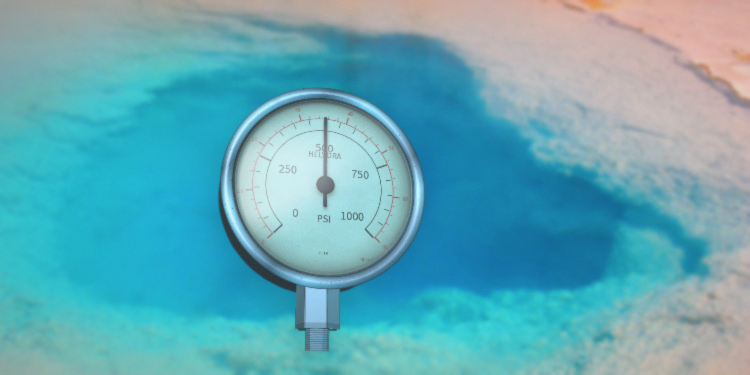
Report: 500 psi
